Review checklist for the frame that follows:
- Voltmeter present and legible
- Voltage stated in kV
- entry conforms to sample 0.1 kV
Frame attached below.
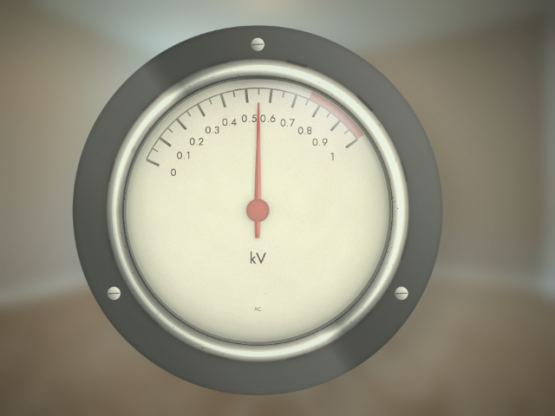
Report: 0.55 kV
